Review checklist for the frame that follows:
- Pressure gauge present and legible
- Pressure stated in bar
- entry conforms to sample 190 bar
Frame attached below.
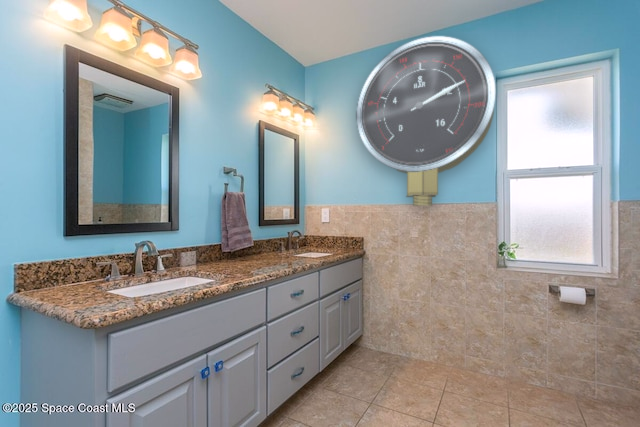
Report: 12 bar
